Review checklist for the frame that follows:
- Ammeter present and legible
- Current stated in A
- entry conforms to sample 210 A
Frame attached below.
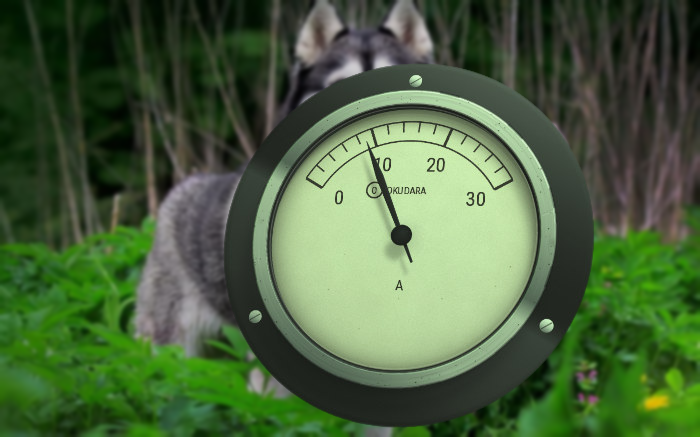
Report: 9 A
